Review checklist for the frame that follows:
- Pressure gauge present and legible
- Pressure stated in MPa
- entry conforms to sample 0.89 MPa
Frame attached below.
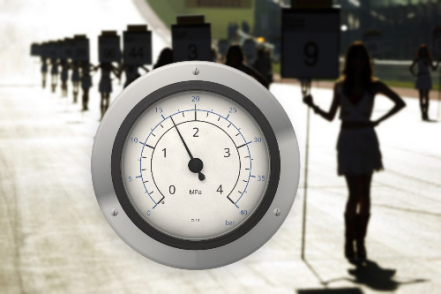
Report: 1.6 MPa
